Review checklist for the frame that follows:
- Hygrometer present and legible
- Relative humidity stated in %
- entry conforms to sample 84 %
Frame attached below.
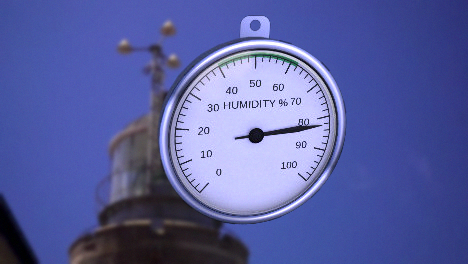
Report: 82 %
